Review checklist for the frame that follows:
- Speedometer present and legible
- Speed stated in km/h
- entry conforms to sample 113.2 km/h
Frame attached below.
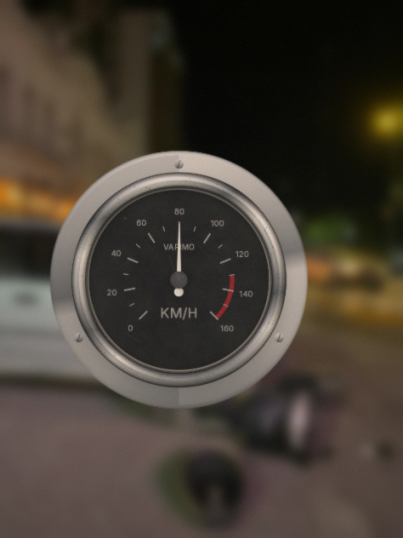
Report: 80 km/h
